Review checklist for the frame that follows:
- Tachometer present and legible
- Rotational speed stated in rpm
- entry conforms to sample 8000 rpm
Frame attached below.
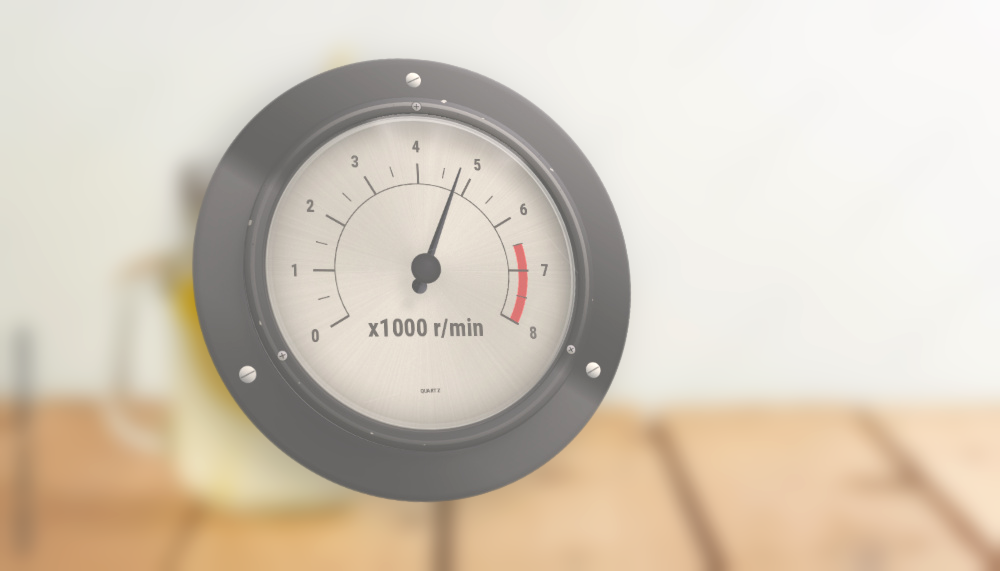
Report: 4750 rpm
